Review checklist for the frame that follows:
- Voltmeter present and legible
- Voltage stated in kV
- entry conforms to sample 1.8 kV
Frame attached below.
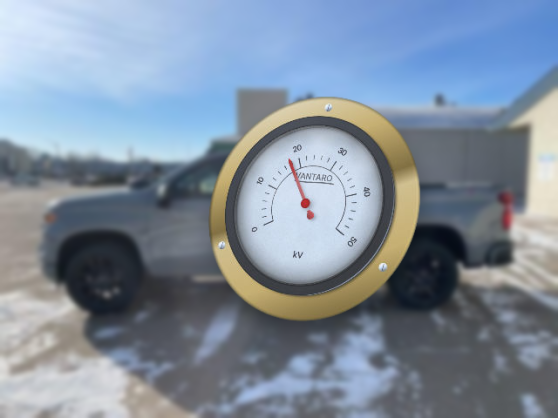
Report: 18 kV
